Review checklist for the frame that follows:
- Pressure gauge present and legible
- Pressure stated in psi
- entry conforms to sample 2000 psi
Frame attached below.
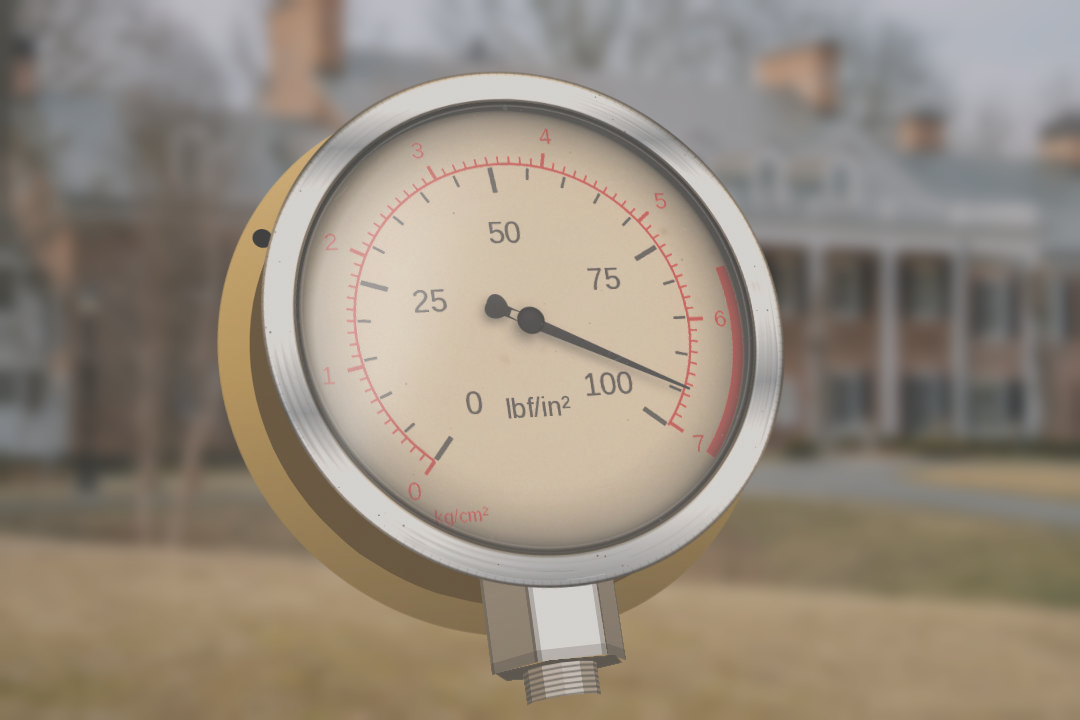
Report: 95 psi
